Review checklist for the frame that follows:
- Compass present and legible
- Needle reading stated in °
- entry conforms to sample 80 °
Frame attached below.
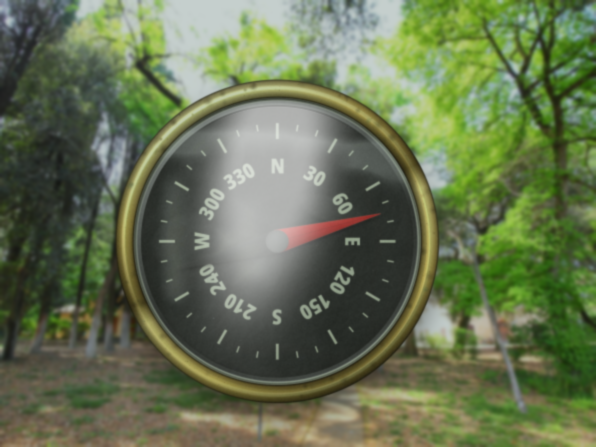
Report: 75 °
